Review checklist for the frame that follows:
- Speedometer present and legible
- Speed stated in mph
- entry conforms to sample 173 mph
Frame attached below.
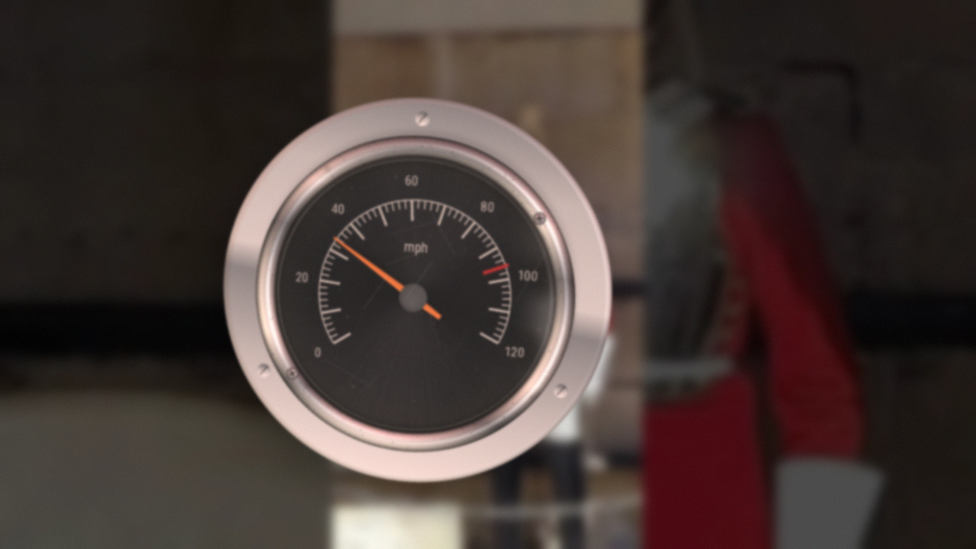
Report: 34 mph
